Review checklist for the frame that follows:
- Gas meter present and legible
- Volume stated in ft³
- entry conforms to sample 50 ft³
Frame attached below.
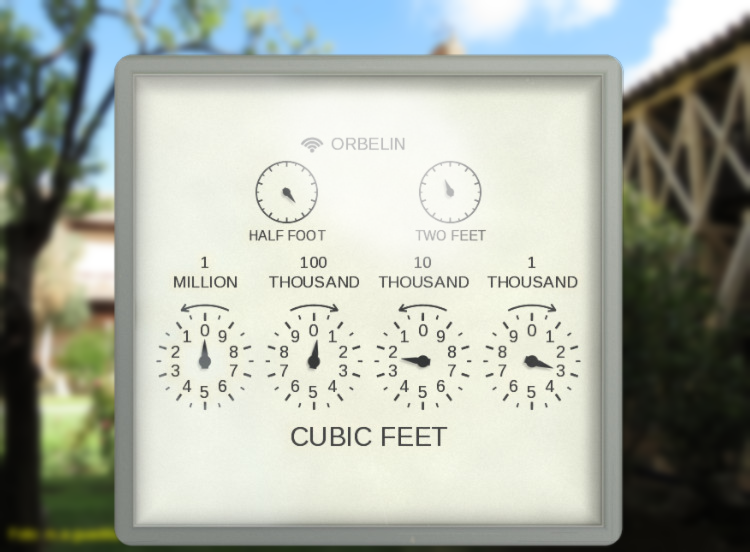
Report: 2300 ft³
